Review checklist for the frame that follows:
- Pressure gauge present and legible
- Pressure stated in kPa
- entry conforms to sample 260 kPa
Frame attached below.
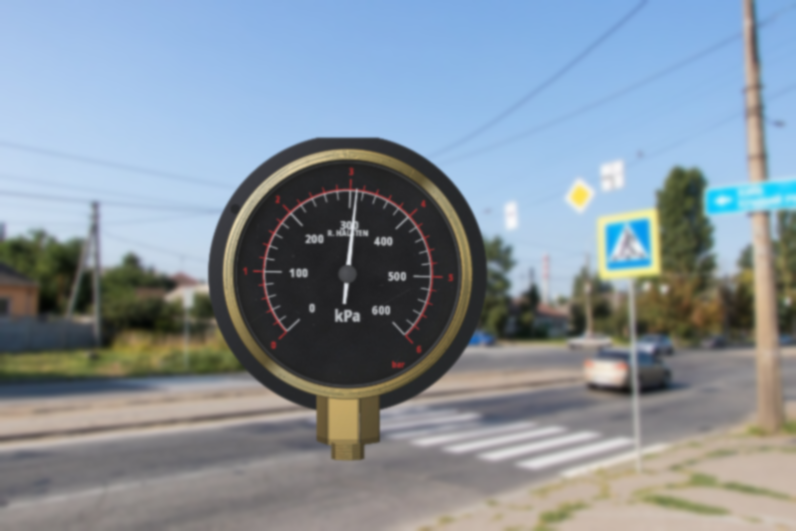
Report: 310 kPa
